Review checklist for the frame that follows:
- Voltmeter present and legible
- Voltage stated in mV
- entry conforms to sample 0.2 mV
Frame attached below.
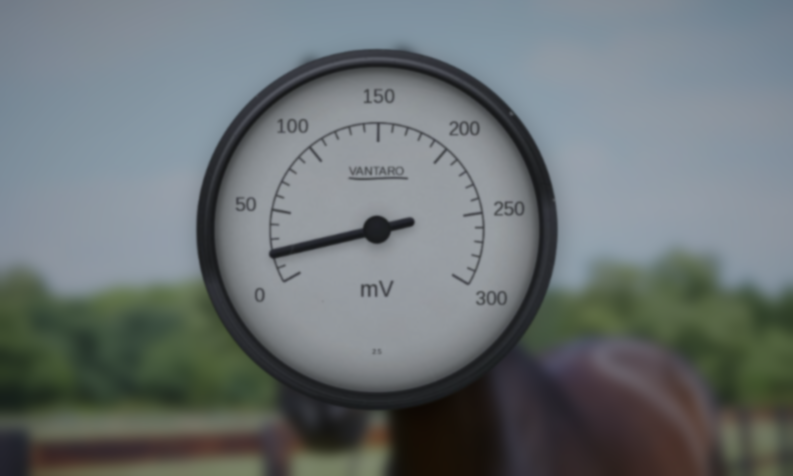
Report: 20 mV
